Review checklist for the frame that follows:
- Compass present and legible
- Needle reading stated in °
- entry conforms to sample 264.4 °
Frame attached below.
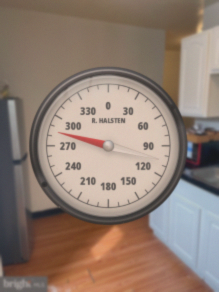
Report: 285 °
